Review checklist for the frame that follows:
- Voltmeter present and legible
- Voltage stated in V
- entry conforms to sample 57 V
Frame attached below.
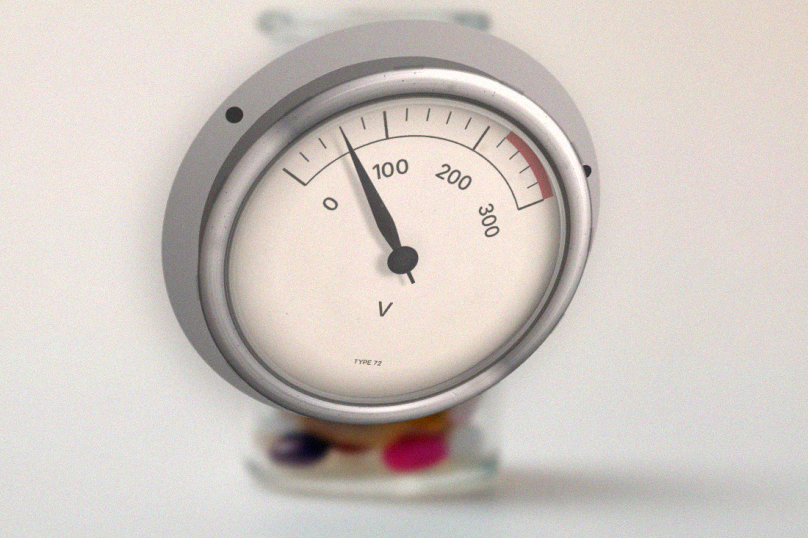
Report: 60 V
